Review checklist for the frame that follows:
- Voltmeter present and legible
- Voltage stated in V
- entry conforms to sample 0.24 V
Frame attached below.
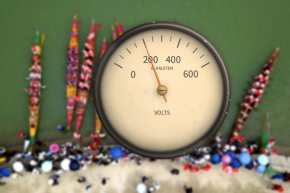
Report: 200 V
